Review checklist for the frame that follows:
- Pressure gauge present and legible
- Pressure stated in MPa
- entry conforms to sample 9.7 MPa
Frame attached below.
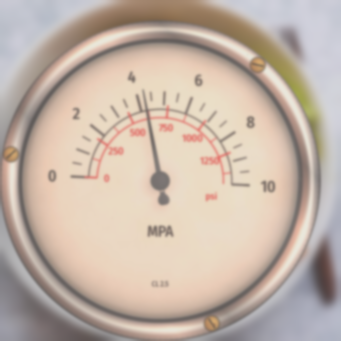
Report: 4.25 MPa
